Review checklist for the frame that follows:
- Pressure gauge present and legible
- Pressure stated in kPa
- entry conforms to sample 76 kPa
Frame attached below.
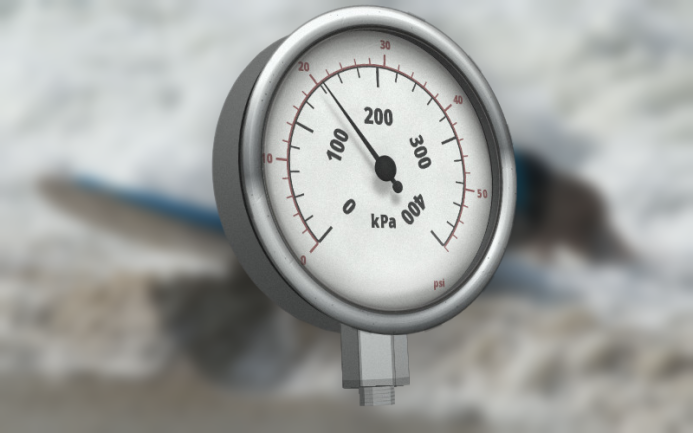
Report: 140 kPa
